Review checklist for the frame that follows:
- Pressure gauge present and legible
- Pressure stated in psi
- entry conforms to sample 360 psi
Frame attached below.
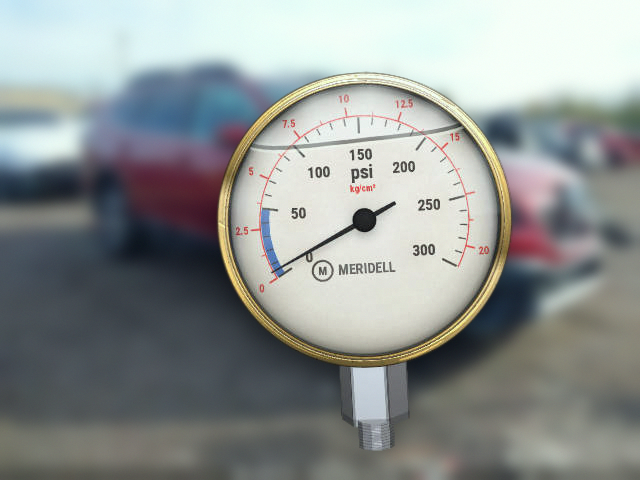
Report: 5 psi
